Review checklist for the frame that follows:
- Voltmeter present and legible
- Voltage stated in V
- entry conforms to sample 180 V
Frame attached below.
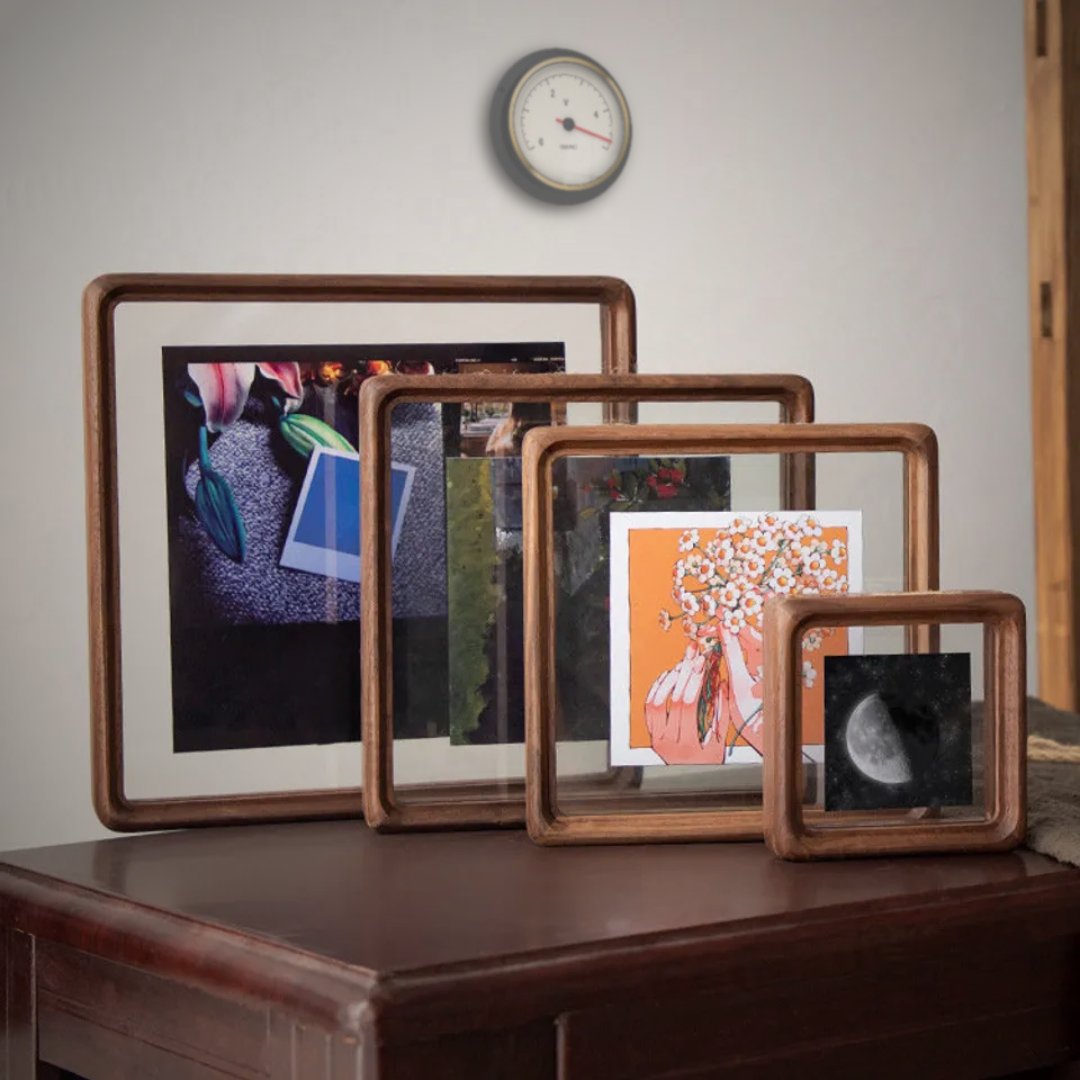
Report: 4.8 V
